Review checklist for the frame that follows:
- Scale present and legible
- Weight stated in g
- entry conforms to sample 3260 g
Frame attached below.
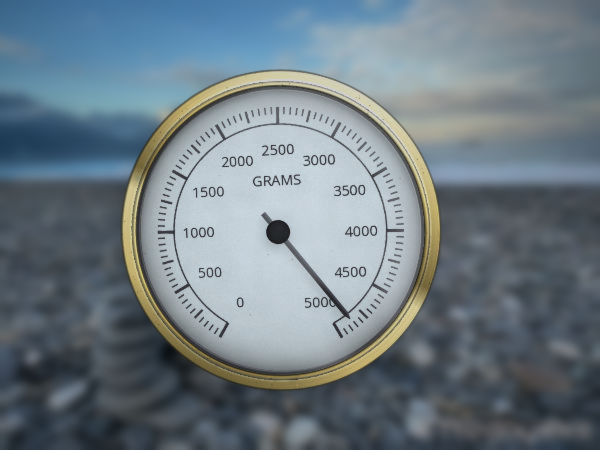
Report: 4850 g
